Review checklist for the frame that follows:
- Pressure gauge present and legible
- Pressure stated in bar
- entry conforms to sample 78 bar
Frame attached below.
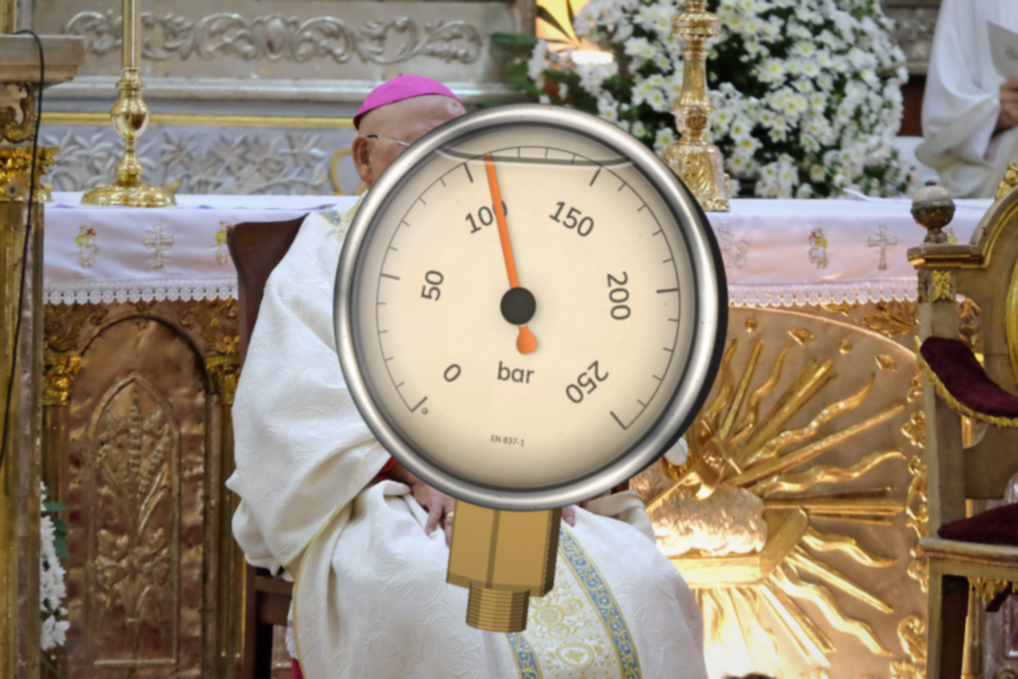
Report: 110 bar
